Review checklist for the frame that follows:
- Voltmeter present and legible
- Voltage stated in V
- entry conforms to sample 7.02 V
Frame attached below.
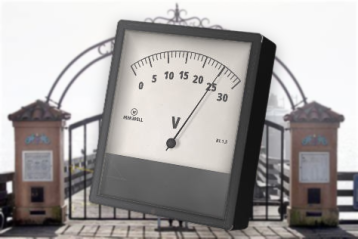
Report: 25 V
